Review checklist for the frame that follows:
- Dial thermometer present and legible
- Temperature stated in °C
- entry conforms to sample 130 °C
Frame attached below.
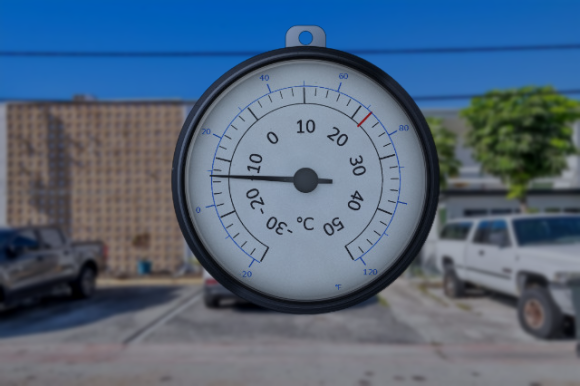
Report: -13 °C
